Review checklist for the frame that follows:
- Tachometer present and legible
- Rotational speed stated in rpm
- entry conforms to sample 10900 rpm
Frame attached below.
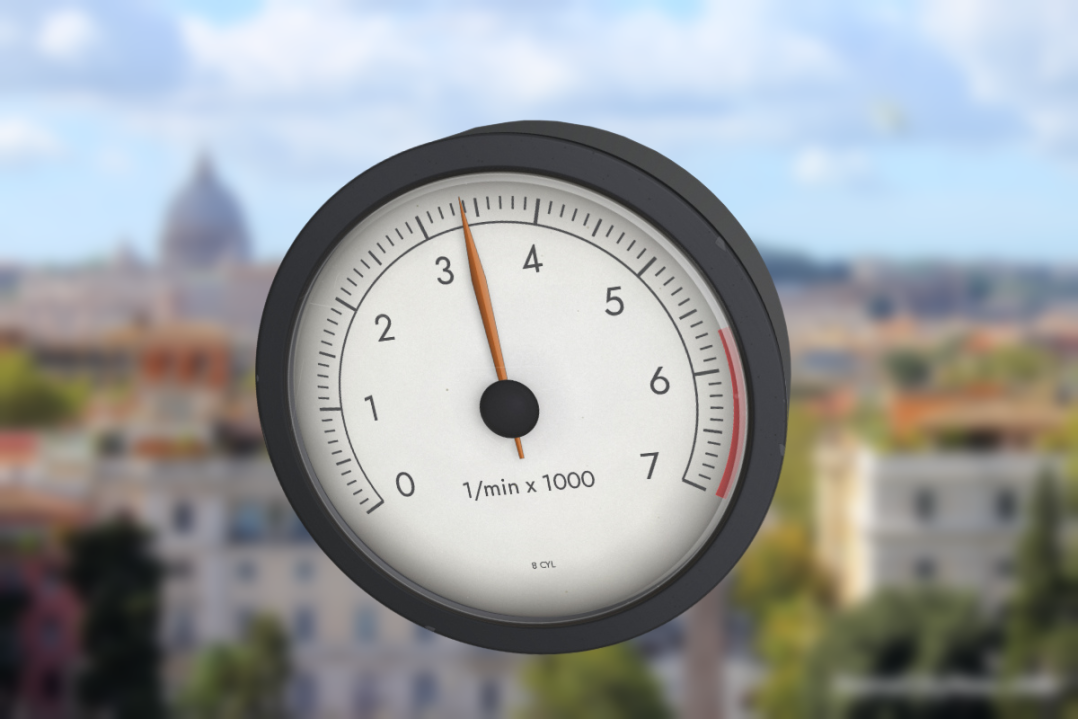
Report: 3400 rpm
